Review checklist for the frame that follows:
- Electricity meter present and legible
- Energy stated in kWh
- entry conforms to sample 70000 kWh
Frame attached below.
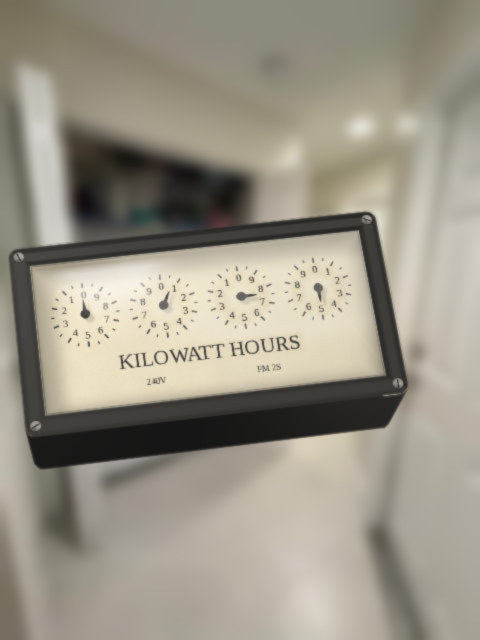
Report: 75 kWh
